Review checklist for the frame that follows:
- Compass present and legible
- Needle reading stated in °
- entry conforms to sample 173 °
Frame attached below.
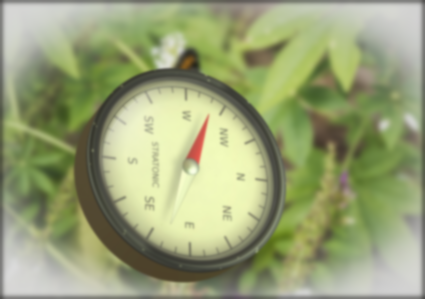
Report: 290 °
